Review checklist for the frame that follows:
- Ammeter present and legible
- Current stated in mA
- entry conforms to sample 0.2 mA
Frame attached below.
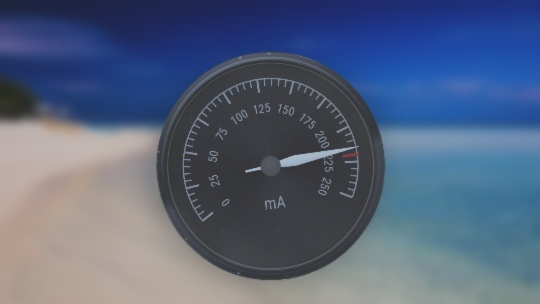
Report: 215 mA
